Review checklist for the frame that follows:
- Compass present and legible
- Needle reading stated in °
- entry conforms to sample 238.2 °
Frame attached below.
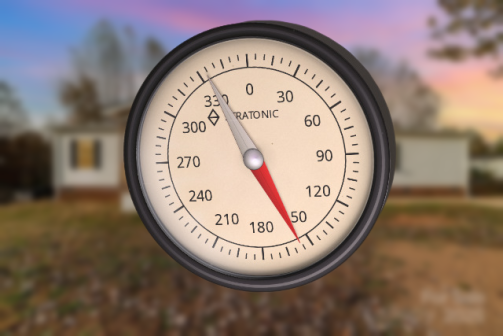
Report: 155 °
